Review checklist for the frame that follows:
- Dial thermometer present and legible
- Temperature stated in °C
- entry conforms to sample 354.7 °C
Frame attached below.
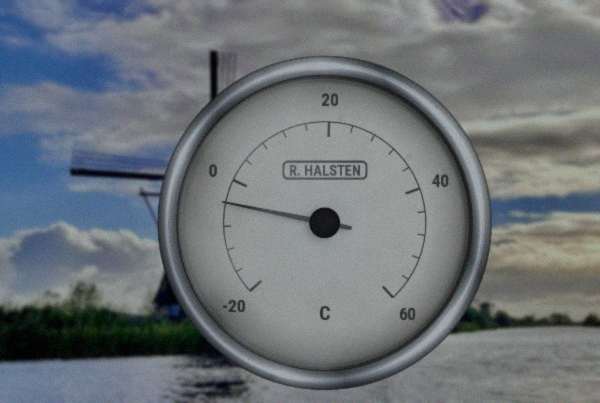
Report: -4 °C
